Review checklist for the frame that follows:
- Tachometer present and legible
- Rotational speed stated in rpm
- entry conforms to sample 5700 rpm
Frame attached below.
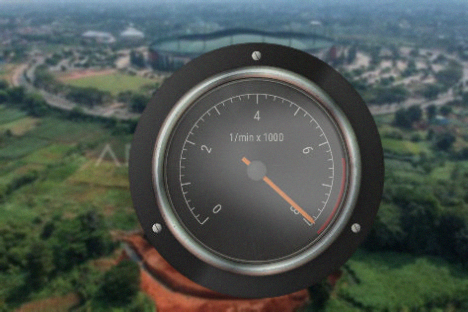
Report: 7900 rpm
